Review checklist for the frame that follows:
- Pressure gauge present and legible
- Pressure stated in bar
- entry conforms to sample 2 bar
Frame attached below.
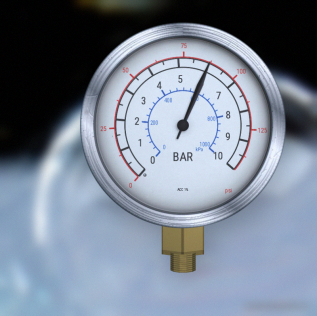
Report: 6 bar
